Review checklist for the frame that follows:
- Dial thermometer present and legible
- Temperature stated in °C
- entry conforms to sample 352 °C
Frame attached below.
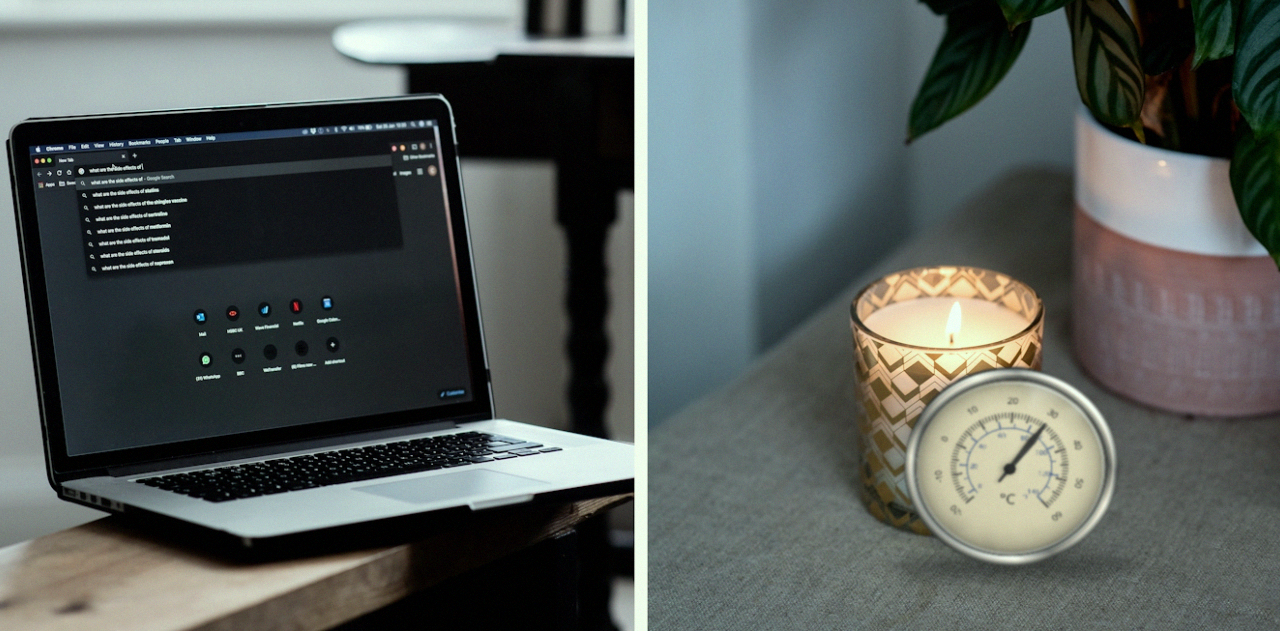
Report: 30 °C
